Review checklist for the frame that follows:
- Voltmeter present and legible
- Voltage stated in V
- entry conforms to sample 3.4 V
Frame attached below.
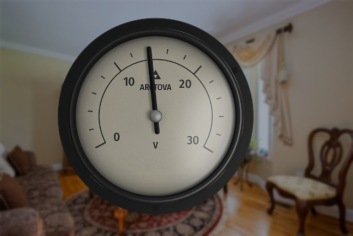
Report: 14 V
